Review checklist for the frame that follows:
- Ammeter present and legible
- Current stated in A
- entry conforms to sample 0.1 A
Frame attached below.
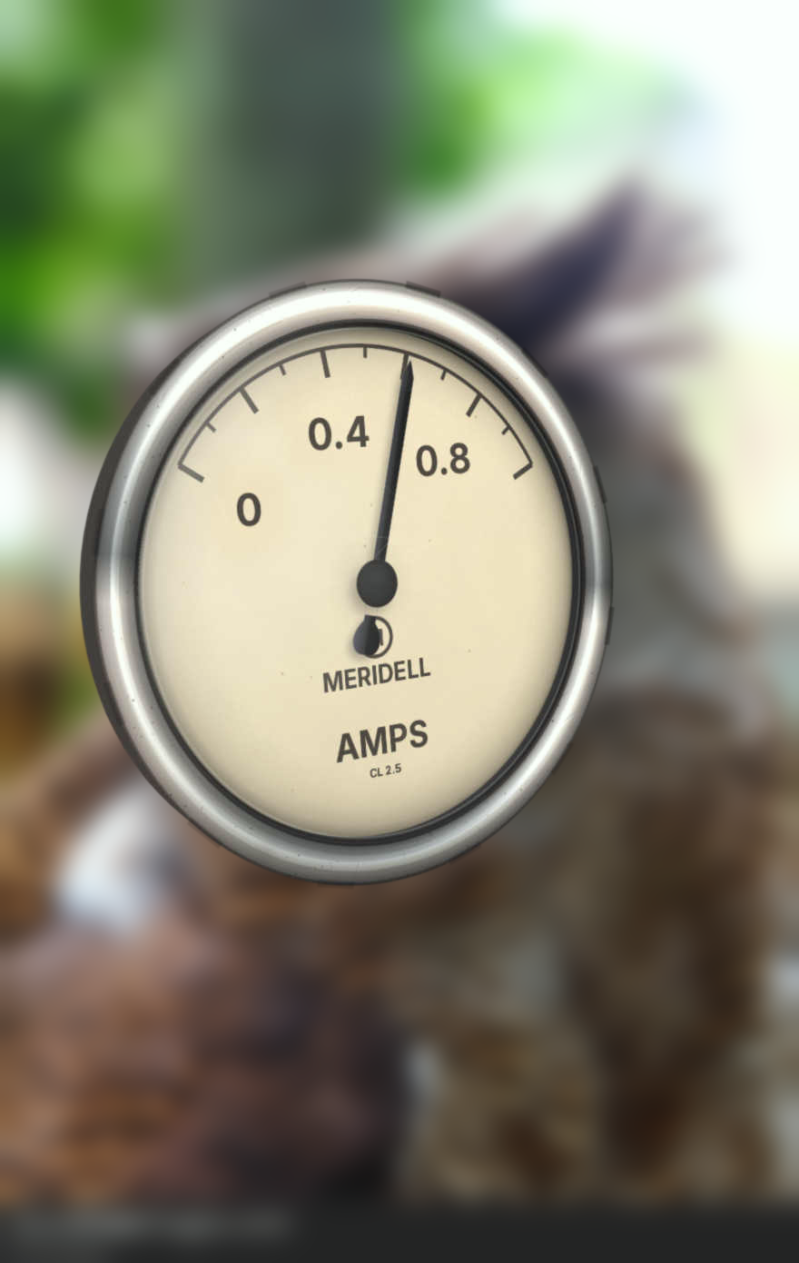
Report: 0.6 A
